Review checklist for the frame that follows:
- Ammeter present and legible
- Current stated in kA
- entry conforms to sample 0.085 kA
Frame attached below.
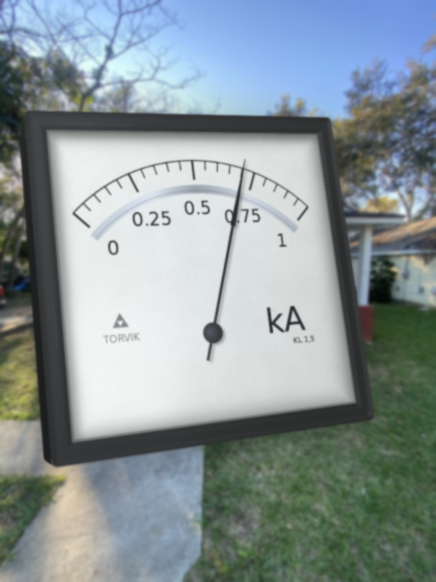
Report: 0.7 kA
